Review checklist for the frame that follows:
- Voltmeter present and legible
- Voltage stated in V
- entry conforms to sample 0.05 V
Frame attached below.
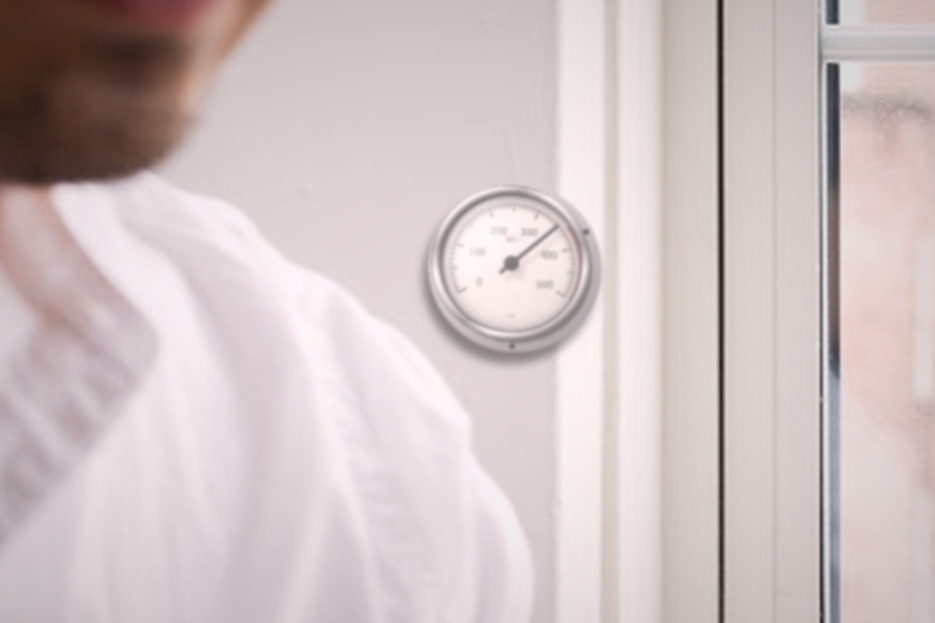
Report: 350 V
